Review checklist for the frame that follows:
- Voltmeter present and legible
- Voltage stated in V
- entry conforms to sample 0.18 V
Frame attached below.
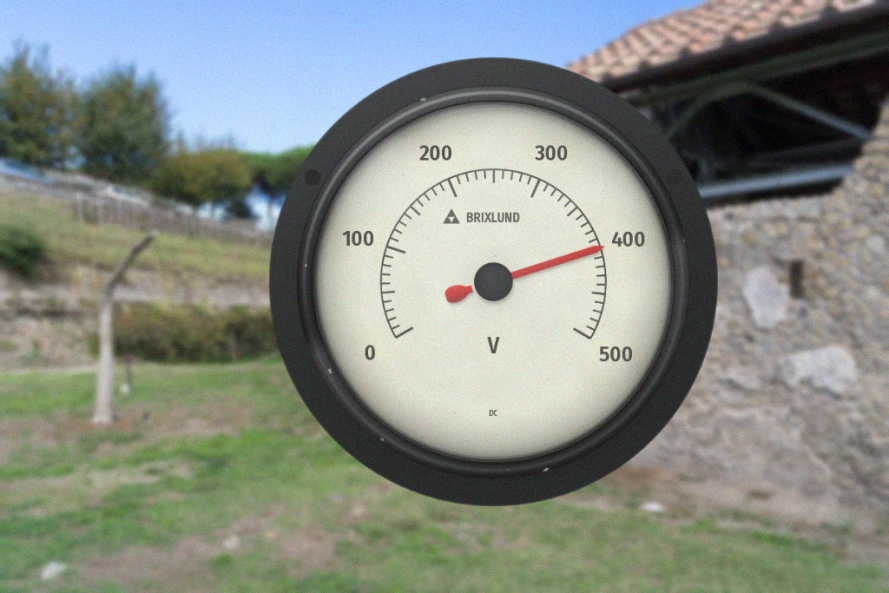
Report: 400 V
